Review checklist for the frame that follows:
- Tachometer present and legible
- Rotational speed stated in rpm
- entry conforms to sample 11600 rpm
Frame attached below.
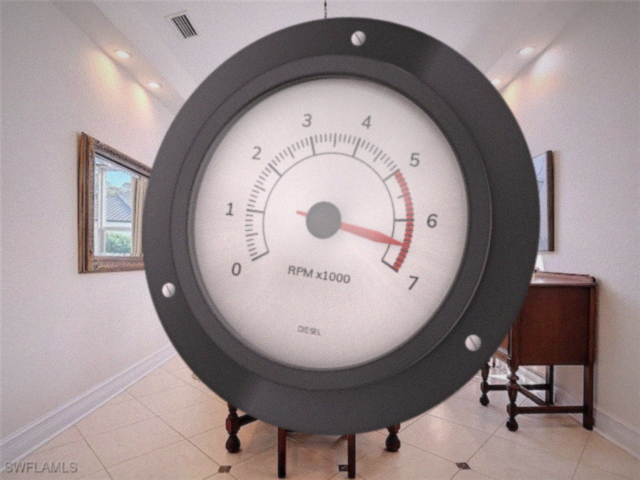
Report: 6500 rpm
